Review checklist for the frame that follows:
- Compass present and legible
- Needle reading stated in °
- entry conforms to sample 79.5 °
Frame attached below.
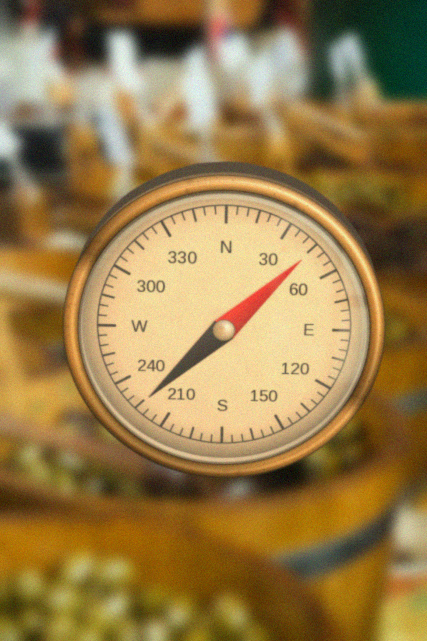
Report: 45 °
